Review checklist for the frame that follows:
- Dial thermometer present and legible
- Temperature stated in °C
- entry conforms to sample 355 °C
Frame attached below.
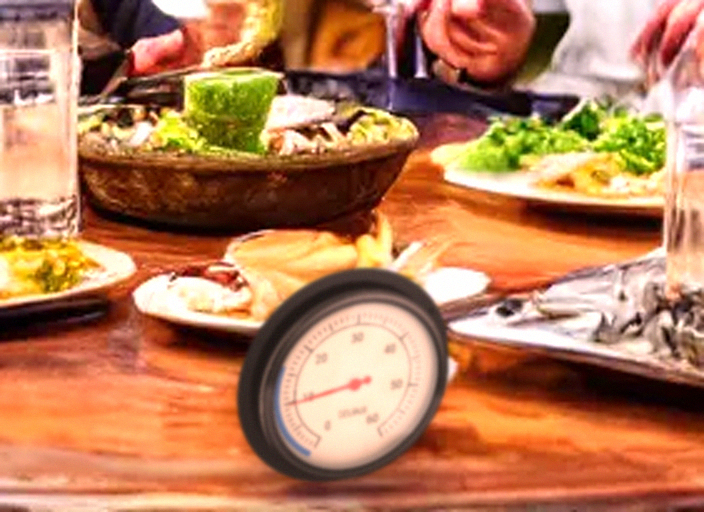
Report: 10 °C
